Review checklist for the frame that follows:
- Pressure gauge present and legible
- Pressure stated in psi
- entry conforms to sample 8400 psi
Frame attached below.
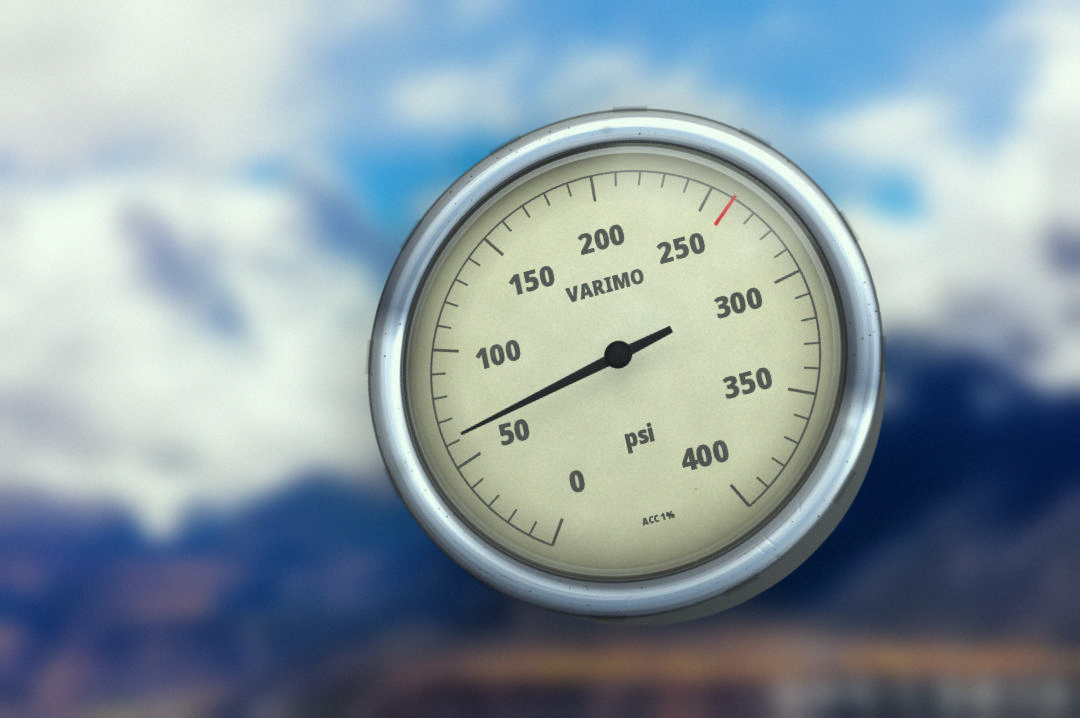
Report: 60 psi
